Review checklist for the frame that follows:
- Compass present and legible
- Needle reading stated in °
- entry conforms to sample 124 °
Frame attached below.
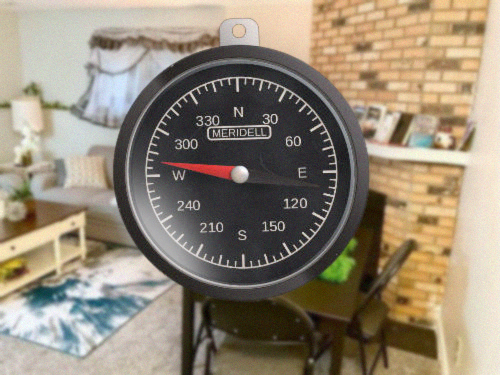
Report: 280 °
